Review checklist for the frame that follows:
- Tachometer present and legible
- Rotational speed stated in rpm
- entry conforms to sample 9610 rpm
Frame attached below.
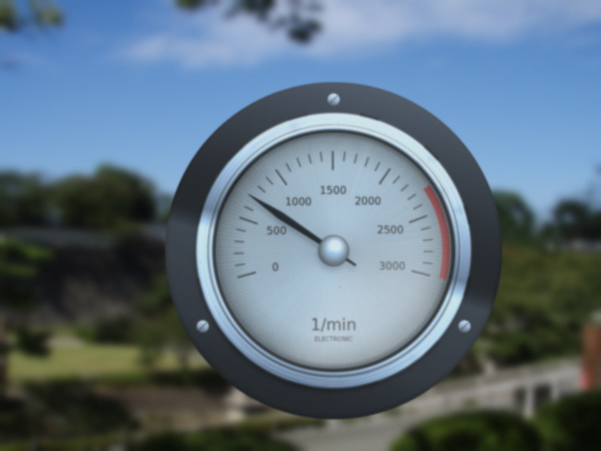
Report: 700 rpm
